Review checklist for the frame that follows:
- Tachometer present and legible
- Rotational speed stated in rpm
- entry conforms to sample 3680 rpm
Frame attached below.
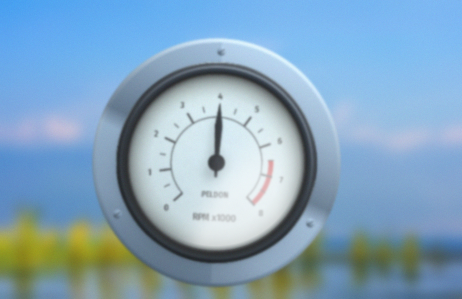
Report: 4000 rpm
